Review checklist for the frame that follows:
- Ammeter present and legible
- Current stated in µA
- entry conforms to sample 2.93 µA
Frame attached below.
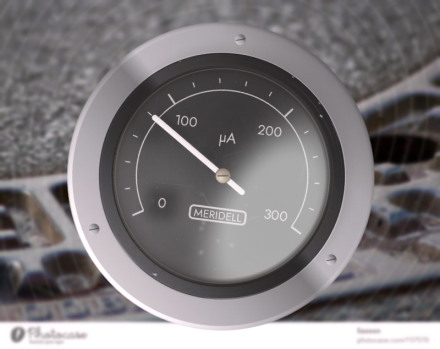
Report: 80 µA
